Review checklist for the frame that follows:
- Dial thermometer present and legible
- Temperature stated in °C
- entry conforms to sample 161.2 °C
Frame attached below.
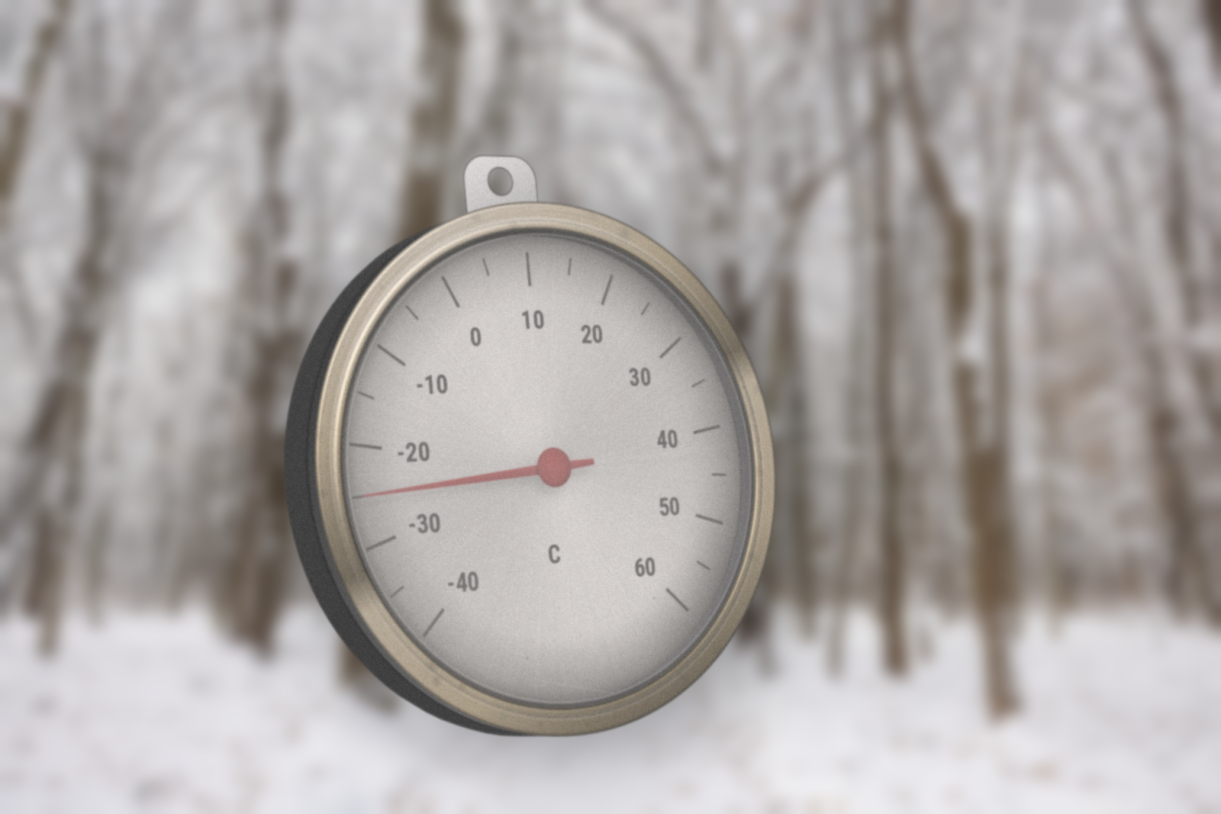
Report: -25 °C
